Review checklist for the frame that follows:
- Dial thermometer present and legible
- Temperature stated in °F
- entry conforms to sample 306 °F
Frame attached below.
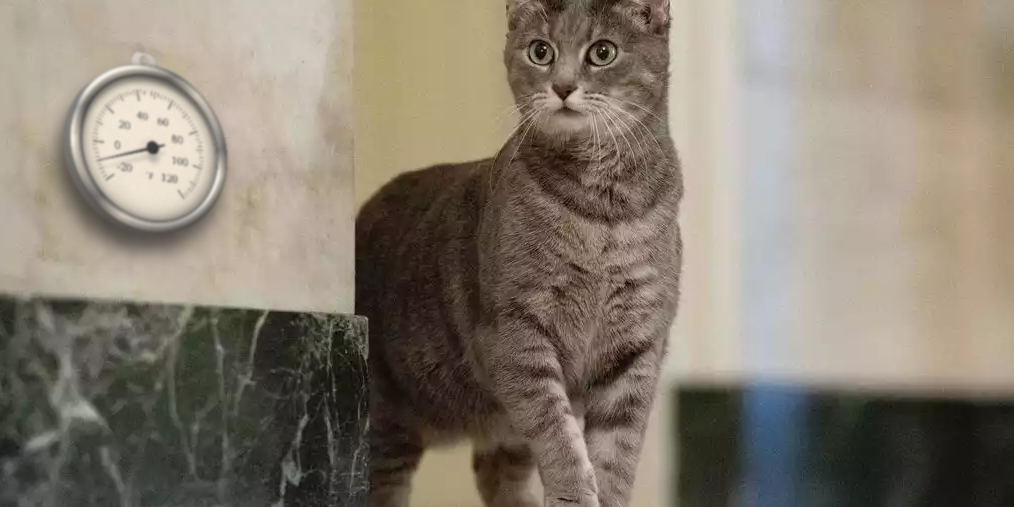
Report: -10 °F
